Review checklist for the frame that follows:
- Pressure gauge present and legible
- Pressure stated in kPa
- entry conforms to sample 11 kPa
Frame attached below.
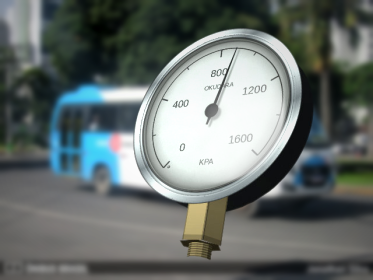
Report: 900 kPa
